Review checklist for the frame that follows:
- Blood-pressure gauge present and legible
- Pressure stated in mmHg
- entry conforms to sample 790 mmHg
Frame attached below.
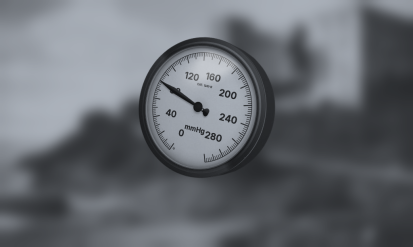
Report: 80 mmHg
